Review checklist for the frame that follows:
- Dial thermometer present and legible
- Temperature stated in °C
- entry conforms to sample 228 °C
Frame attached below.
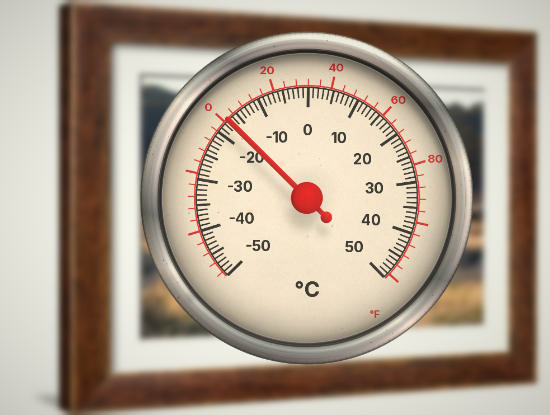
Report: -17 °C
